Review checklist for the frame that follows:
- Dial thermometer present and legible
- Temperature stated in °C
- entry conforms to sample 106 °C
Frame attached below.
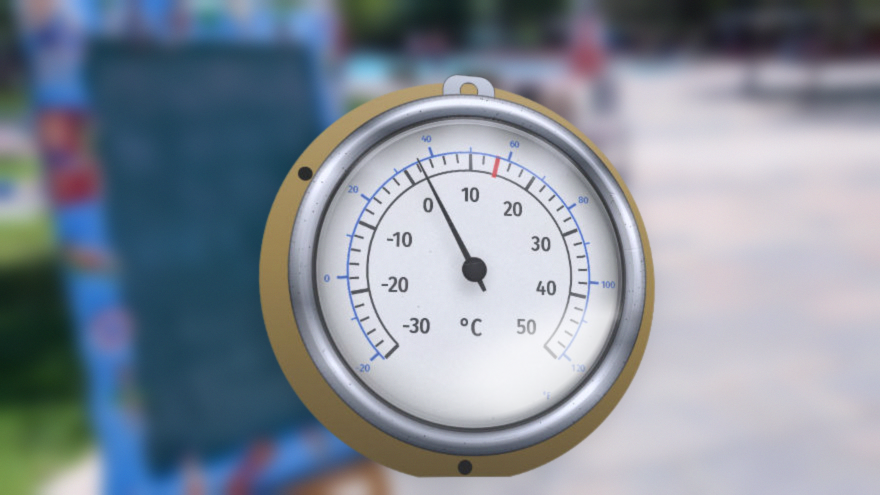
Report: 2 °C
